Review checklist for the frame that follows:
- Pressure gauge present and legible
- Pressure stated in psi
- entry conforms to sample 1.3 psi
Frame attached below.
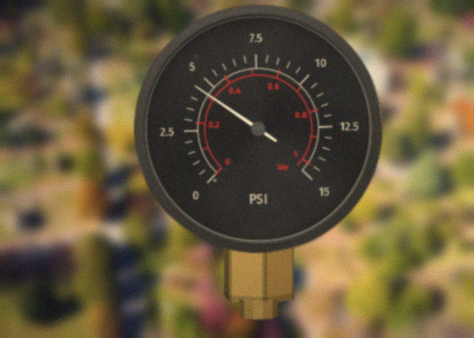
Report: 4.5 psi
